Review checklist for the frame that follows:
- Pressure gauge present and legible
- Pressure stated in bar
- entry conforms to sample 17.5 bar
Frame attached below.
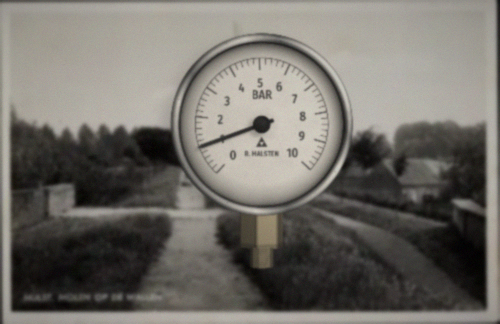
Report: 1 bar
